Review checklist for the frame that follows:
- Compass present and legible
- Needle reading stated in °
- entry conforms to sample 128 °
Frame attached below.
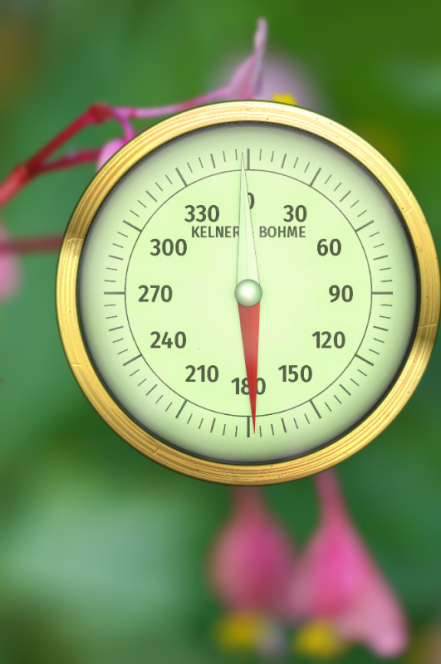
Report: 177.5 °
